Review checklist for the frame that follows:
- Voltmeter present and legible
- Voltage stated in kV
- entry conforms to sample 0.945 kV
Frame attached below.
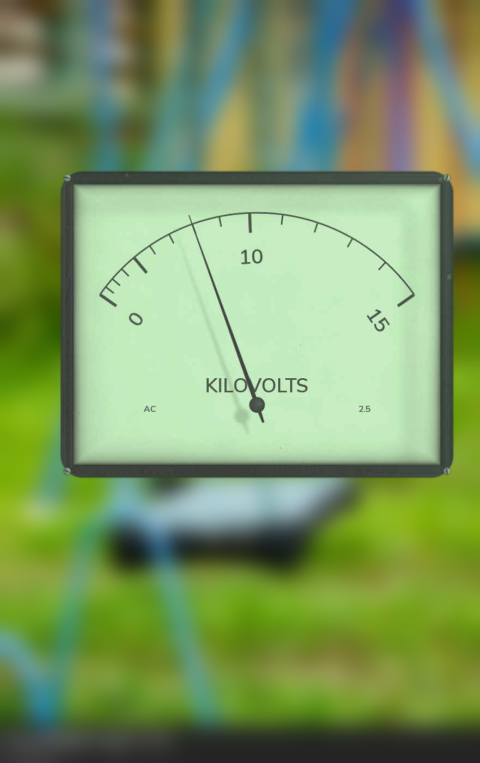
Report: 8 kV
